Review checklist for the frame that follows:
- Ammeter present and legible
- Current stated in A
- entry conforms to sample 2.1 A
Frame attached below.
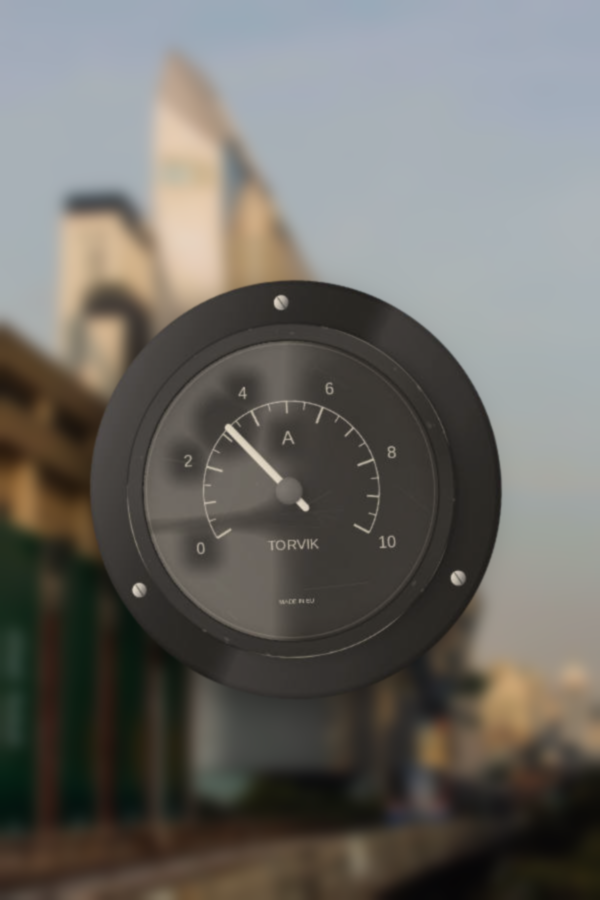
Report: 3.25 A
